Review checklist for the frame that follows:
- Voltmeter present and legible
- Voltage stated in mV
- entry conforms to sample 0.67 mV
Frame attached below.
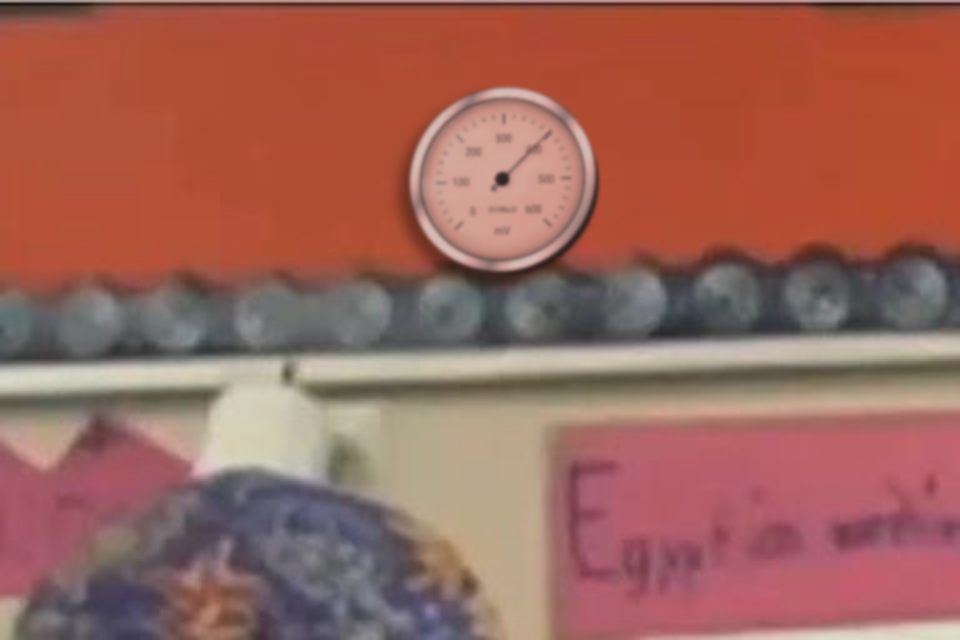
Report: 400 mV
